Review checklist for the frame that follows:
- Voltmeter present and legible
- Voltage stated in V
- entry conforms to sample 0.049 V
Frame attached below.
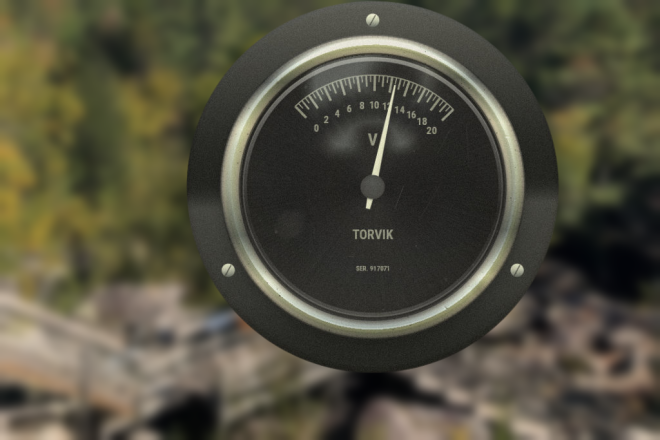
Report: 12.5 V
